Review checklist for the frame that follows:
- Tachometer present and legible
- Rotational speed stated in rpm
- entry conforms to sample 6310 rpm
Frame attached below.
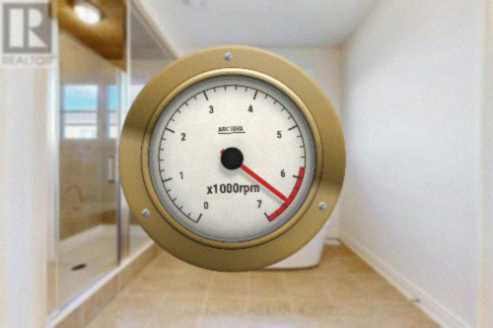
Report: 6500 rpm
